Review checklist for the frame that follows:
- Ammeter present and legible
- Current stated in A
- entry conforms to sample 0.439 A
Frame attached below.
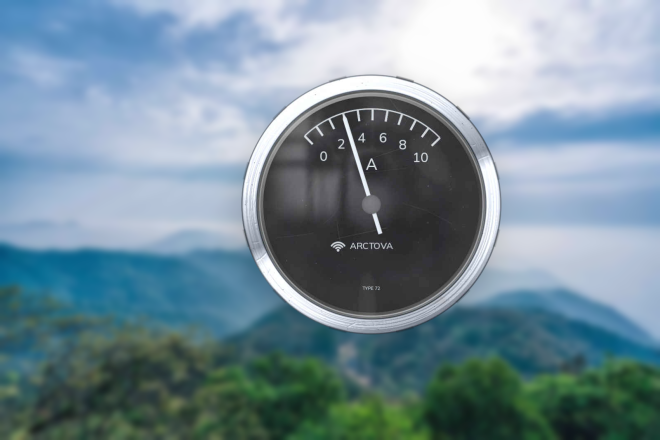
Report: 3 A
